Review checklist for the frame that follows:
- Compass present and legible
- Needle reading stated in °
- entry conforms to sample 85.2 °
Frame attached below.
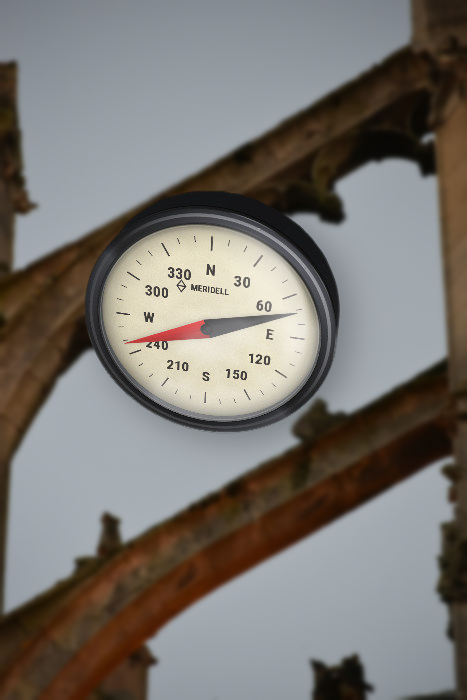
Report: 250 °
